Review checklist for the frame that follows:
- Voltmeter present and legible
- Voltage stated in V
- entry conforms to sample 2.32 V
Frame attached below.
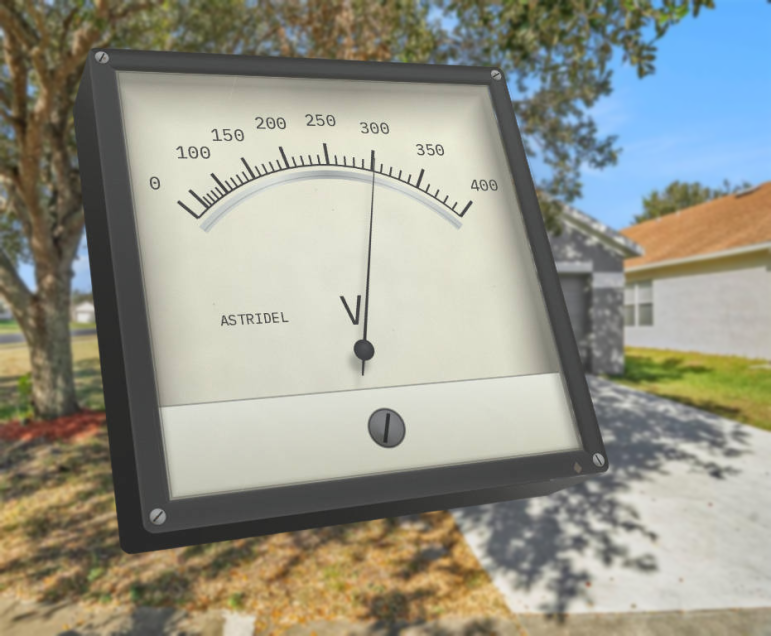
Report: 300 V
